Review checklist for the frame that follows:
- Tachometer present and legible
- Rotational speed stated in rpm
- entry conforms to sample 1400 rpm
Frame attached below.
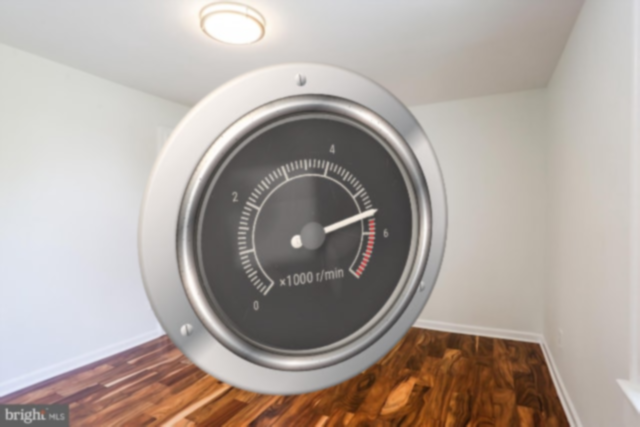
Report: 5500 rpm
